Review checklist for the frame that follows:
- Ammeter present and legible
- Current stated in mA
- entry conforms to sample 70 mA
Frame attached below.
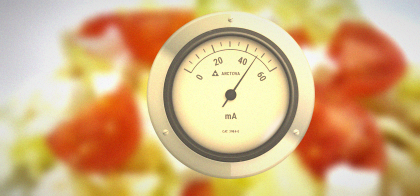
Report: 47.5 mA
